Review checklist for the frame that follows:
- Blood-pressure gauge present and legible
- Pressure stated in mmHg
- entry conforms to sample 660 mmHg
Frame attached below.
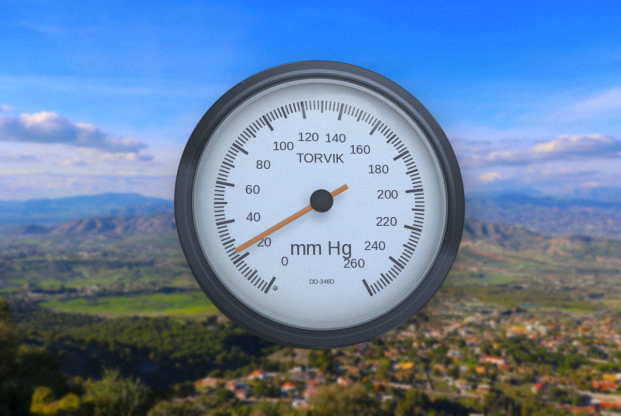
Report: 24 mmHg
